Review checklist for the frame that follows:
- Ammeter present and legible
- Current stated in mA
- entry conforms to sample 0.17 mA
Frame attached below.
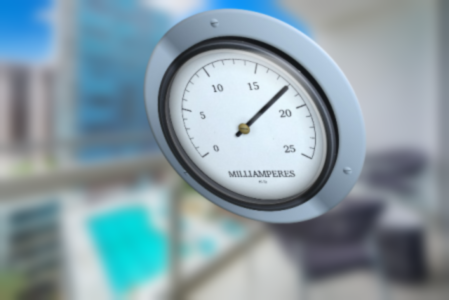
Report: 18 mA
